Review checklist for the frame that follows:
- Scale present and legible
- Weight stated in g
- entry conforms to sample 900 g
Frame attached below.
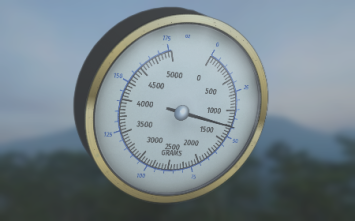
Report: 1250 g
